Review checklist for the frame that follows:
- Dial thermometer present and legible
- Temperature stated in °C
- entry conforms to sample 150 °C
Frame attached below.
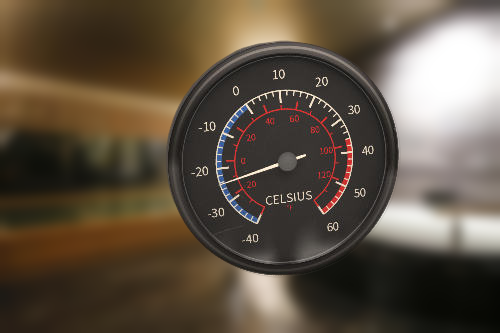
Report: -24 °C
